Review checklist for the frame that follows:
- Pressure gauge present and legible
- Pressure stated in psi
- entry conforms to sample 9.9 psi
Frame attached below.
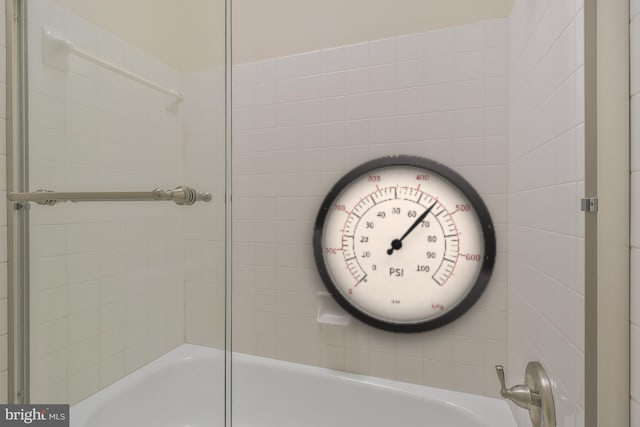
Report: 66 psi
